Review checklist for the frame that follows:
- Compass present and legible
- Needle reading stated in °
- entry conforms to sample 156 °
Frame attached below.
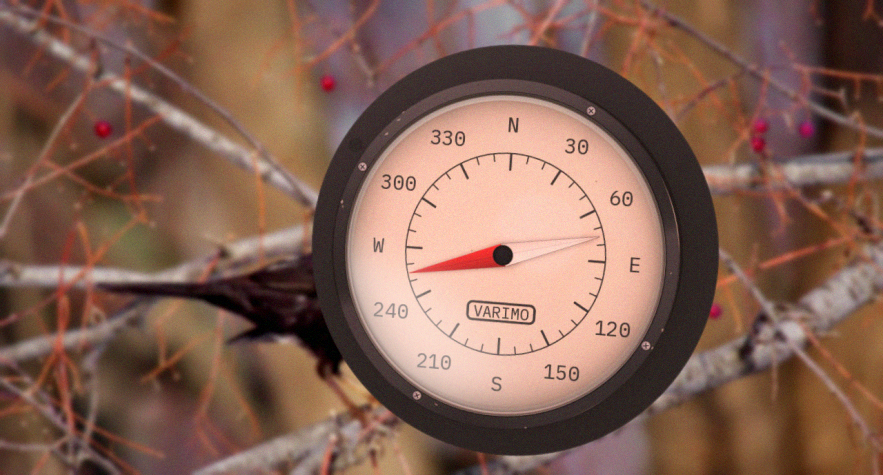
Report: 255 °
